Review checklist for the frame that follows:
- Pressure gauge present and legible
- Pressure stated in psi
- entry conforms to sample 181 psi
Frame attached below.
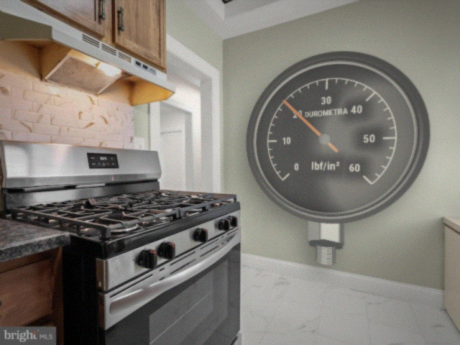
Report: 20 psi
